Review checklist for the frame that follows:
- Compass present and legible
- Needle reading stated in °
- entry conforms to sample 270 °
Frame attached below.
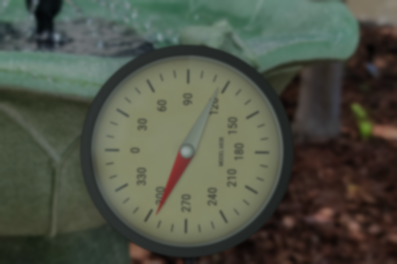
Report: 295 °
